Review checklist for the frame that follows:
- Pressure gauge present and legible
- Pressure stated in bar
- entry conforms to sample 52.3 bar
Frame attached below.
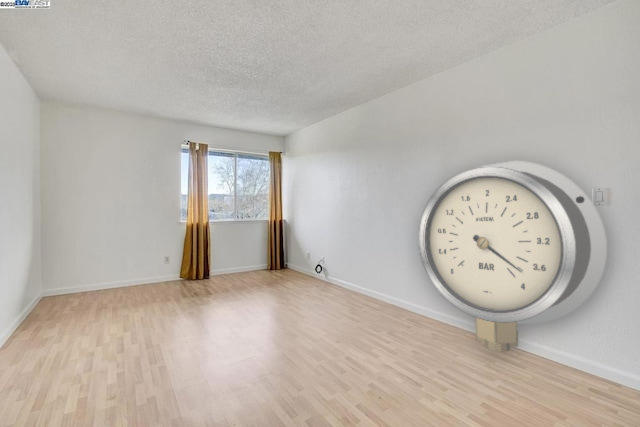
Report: 3.8 bar
